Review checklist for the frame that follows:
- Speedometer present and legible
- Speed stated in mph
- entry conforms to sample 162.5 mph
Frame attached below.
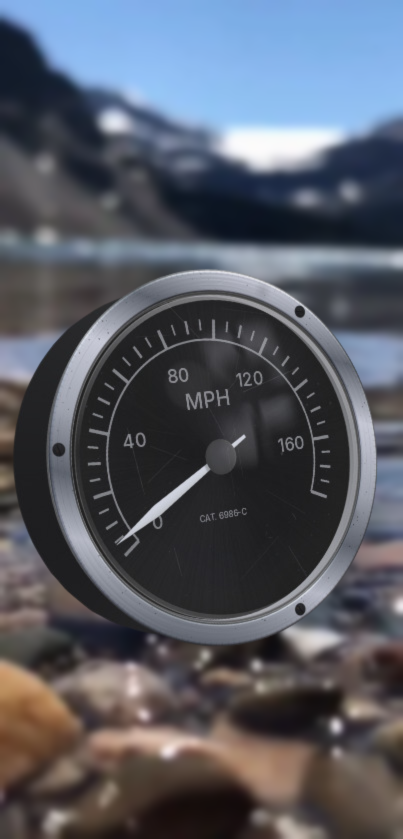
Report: 5 mph
